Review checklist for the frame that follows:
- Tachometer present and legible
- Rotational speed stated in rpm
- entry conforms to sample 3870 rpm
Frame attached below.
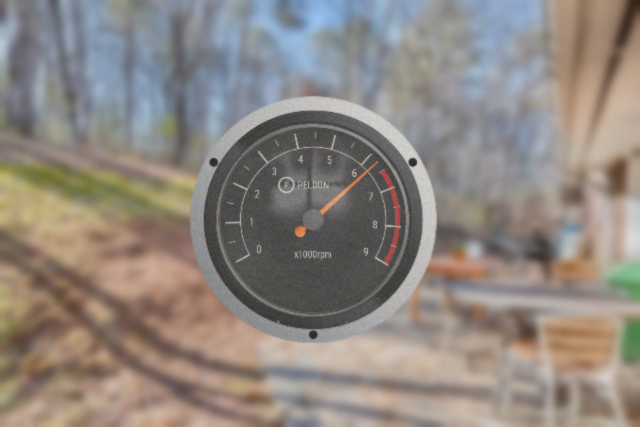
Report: 6250 rpm
